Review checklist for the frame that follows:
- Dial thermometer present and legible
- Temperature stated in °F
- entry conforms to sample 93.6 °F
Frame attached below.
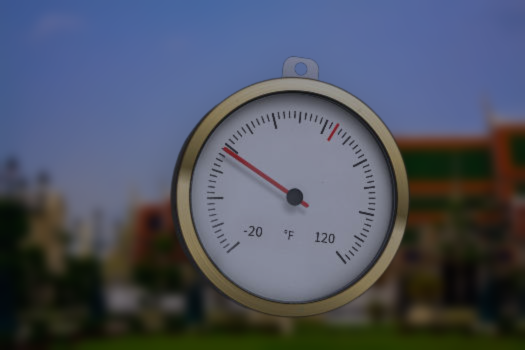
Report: 18 °F
